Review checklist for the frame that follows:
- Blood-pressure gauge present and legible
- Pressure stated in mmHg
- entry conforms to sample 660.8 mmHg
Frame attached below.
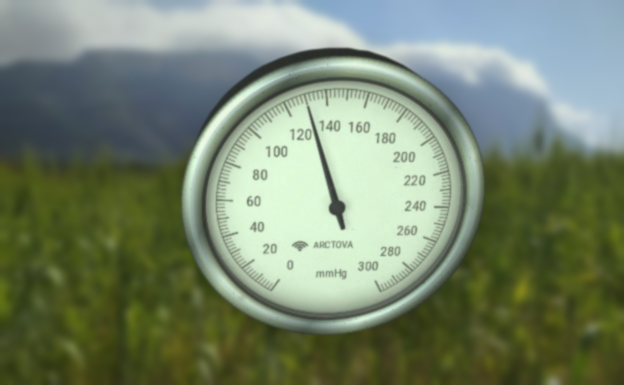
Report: 130 mmHg
